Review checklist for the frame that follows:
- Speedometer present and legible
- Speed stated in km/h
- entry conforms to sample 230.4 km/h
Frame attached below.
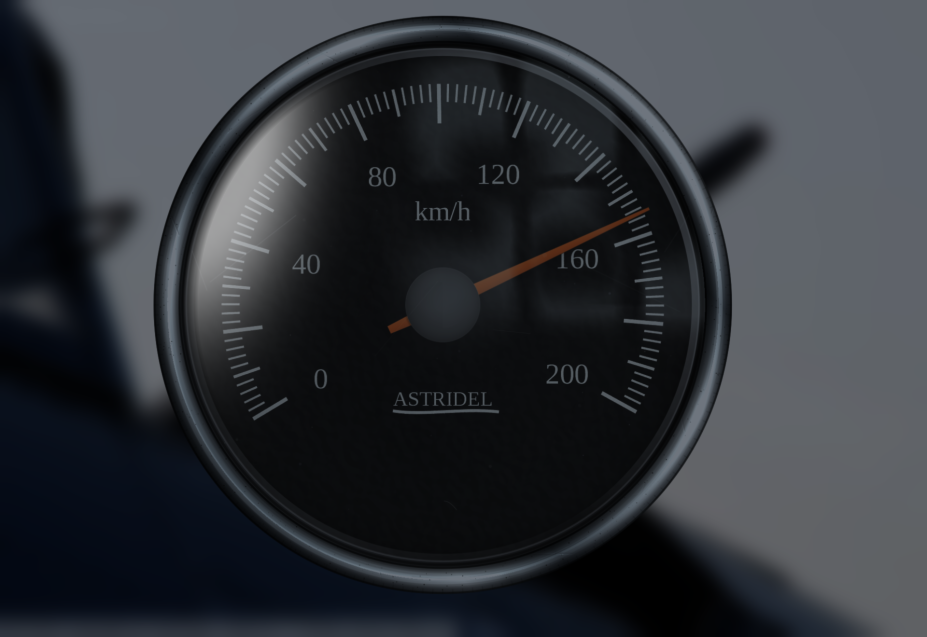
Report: 155 km/h
